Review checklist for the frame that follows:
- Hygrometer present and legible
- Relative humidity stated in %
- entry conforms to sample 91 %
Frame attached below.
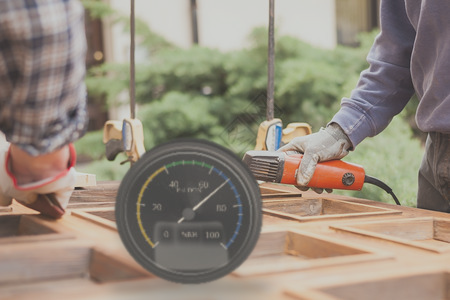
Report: 68 %
